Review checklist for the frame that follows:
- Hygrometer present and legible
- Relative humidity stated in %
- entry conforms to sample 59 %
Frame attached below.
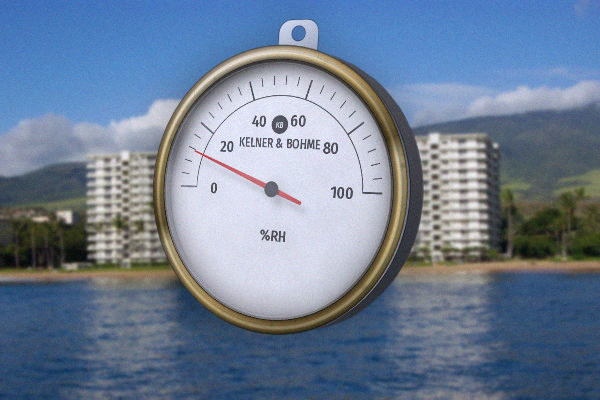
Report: 12 %
